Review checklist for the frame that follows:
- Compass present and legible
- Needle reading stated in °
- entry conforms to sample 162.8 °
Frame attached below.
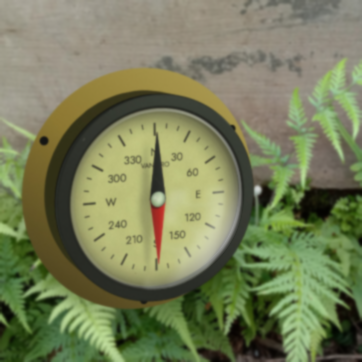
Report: 180 °
